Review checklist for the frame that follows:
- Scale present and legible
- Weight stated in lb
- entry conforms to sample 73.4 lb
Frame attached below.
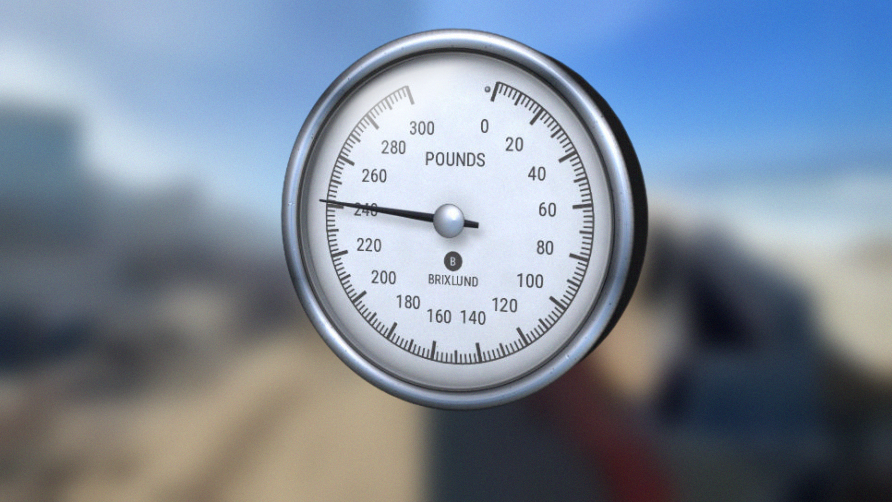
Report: 242 lb
